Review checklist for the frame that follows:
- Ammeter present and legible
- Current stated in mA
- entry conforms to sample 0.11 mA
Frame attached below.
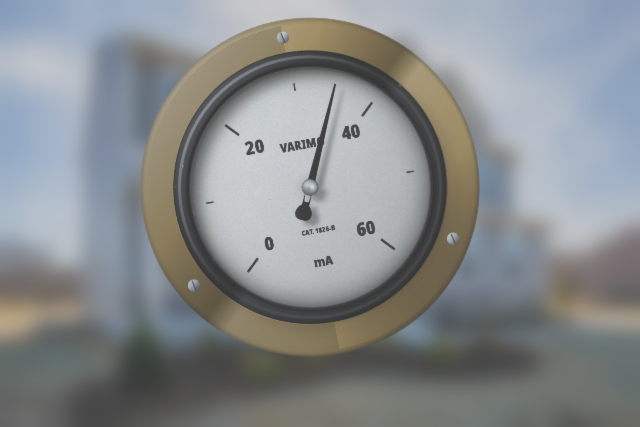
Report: 35 mA
